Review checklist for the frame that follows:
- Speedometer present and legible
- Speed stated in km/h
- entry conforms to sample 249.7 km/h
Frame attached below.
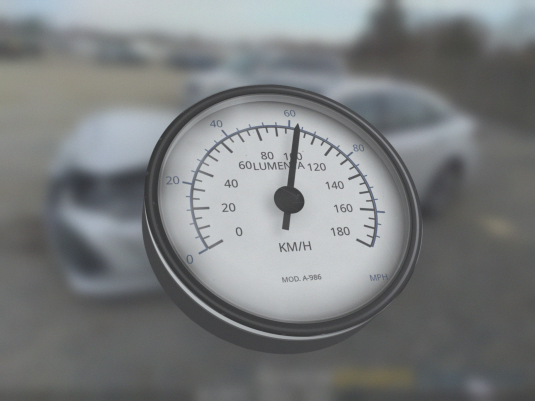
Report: 100 km/h
